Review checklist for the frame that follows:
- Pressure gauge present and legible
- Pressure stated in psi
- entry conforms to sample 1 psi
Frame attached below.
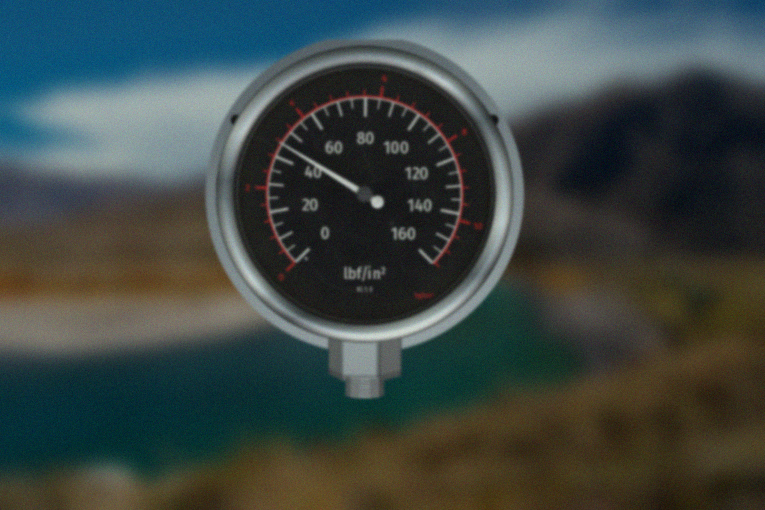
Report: 45 psi
